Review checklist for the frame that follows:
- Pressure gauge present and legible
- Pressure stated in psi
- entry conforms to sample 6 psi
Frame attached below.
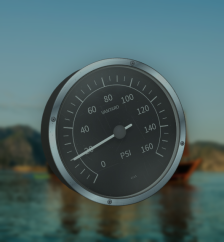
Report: 20 psi
